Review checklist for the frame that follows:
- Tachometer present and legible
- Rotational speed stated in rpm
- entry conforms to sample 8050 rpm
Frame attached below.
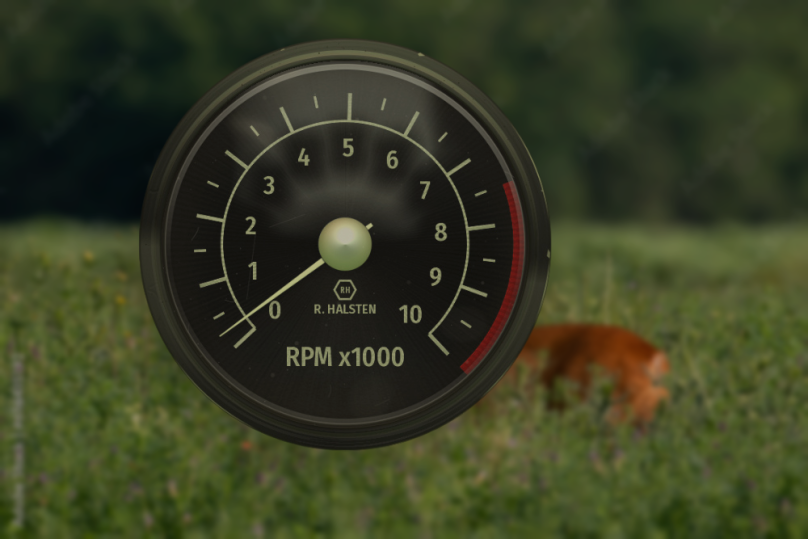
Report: 250 rpm
